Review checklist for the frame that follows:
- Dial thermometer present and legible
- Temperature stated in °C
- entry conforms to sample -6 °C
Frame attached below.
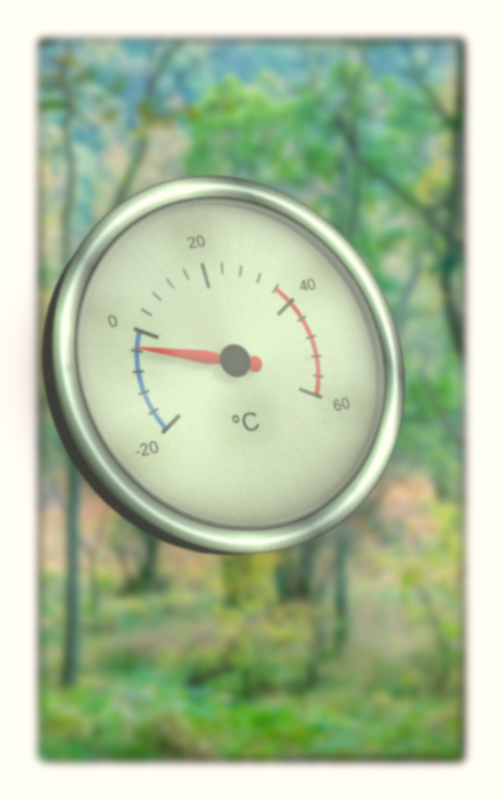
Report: -4 °C
